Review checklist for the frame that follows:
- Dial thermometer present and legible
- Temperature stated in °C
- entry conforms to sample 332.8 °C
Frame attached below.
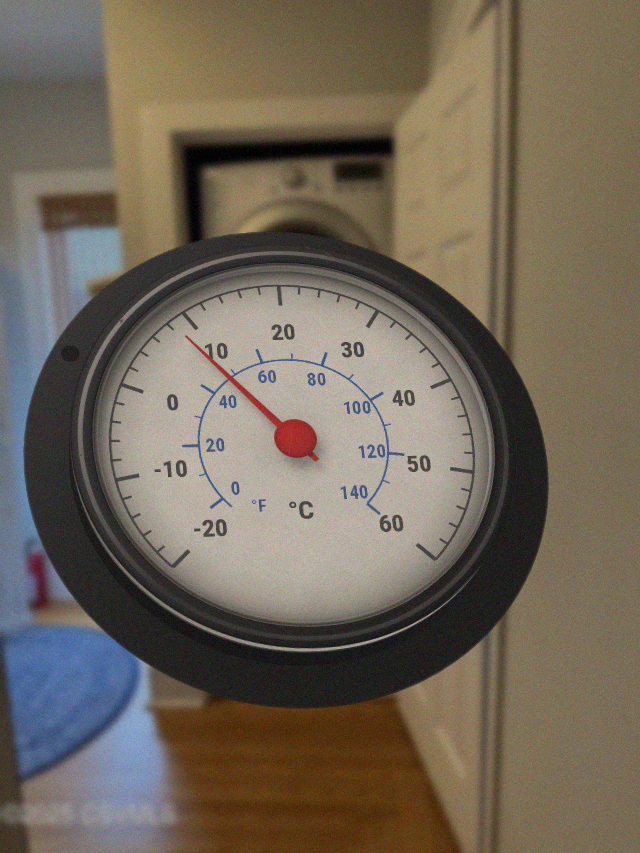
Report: 8 °C
